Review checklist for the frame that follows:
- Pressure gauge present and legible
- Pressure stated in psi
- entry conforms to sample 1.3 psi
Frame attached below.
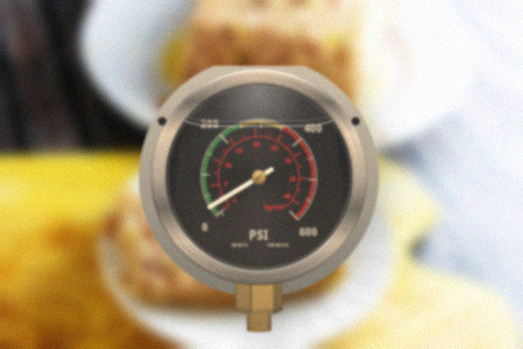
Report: 25 psi
